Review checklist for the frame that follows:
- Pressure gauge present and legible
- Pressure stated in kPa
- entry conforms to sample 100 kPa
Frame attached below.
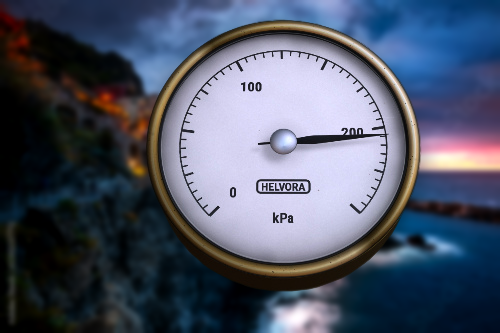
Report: 205 kPa
